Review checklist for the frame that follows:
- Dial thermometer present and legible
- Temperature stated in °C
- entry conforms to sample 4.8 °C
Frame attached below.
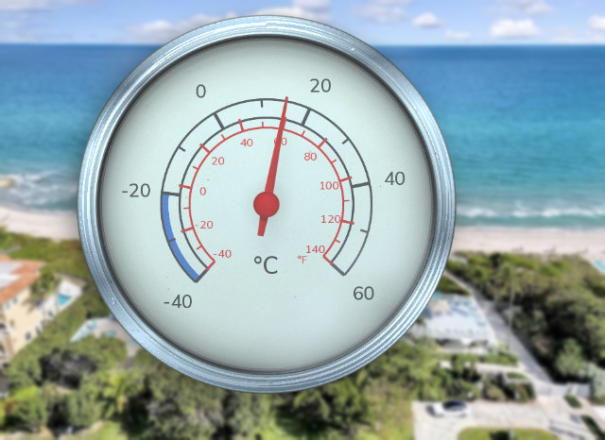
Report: 15 °C
